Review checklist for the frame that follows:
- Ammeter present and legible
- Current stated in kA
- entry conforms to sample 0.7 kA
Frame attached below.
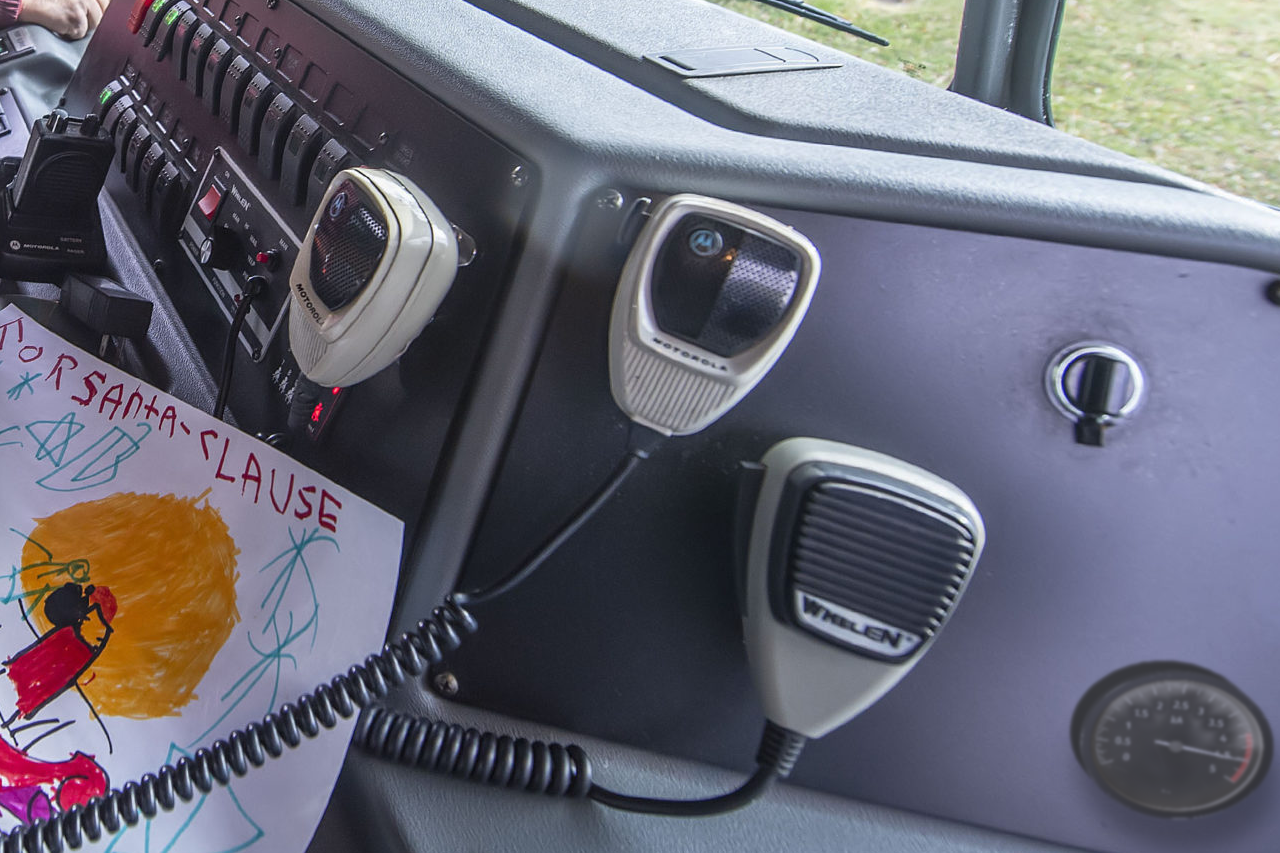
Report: 4.5 kA
